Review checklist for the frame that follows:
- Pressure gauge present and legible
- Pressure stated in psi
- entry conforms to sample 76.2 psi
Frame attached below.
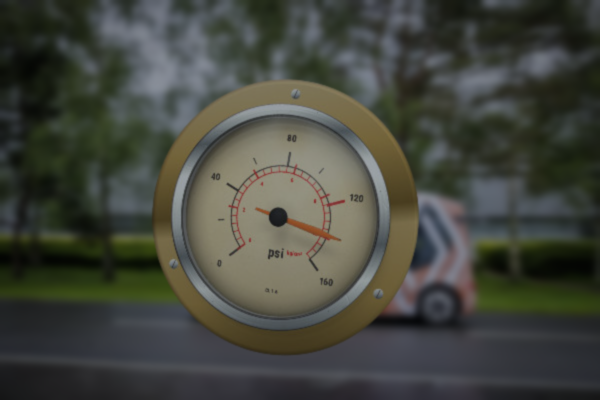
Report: 140 psi
